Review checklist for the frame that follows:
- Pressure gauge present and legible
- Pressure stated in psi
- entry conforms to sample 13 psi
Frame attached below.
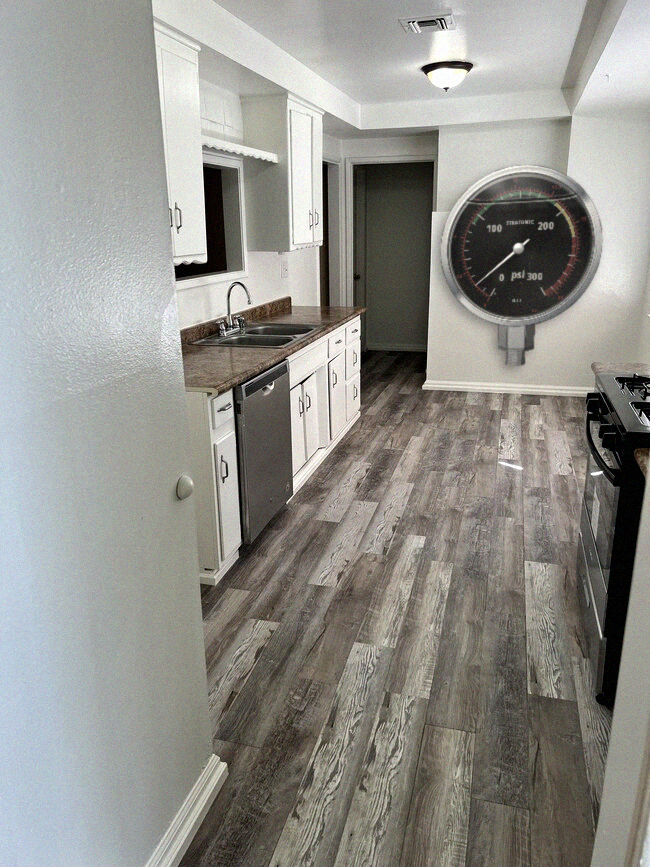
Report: 20 psi
